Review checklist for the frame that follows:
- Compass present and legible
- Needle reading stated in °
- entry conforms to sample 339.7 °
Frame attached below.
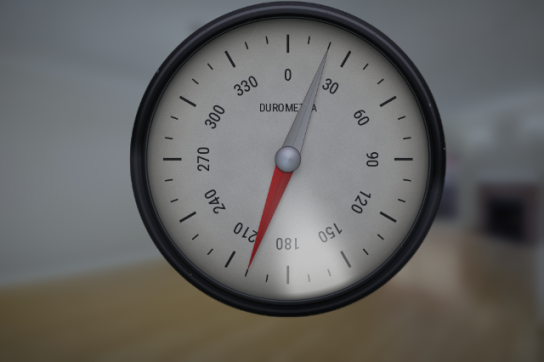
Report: 200 °
